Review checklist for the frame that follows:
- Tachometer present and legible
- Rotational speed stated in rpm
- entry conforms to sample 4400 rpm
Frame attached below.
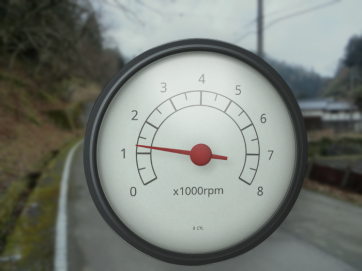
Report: 1250 rpm
